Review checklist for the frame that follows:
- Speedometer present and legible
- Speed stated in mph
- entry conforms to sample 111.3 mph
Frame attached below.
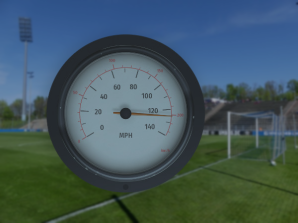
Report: 125 mph
